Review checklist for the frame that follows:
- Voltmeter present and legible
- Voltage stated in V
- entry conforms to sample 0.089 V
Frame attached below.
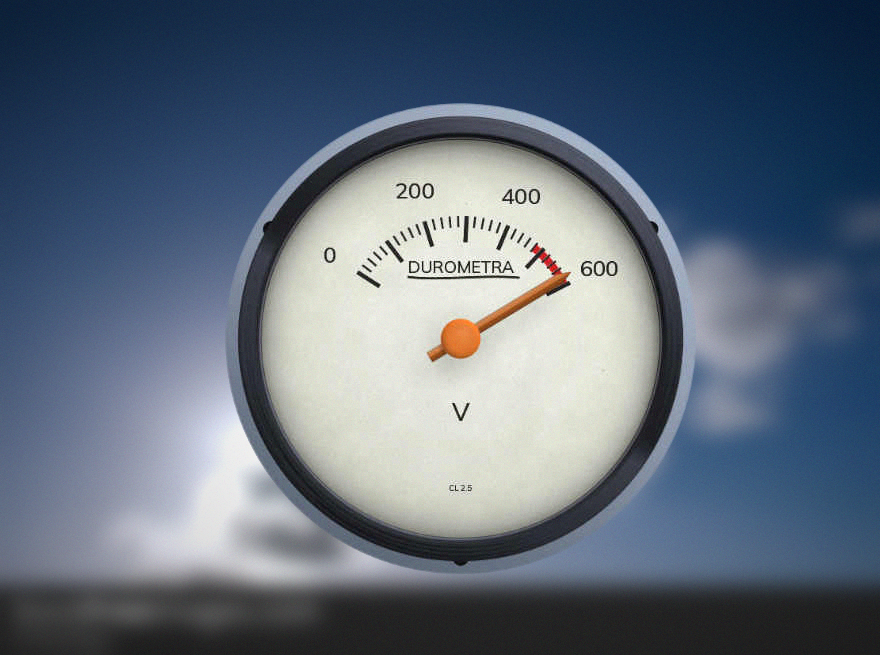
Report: 580 V
